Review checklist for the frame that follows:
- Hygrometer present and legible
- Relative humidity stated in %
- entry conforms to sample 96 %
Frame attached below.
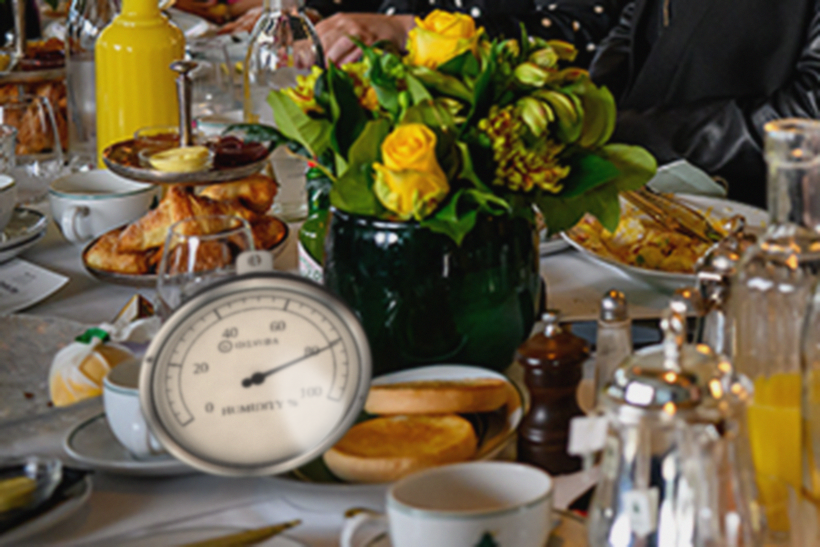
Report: 80 %
